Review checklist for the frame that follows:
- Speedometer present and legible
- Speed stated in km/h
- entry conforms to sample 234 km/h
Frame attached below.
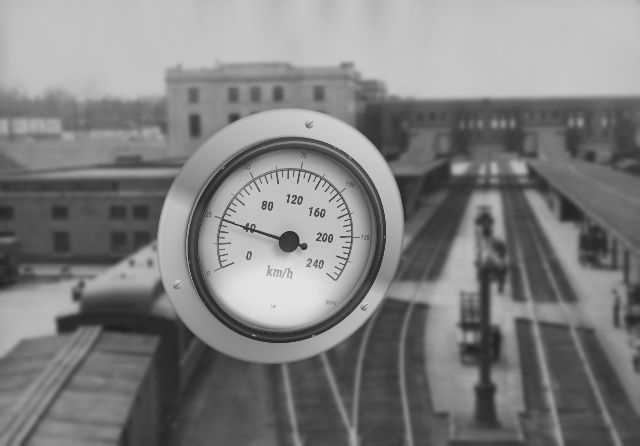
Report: 40 km/h
